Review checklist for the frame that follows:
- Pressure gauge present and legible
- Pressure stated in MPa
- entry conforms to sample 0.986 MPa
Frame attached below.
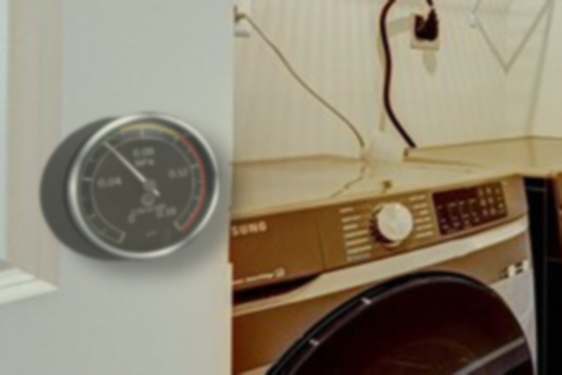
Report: 0.06 MPa
